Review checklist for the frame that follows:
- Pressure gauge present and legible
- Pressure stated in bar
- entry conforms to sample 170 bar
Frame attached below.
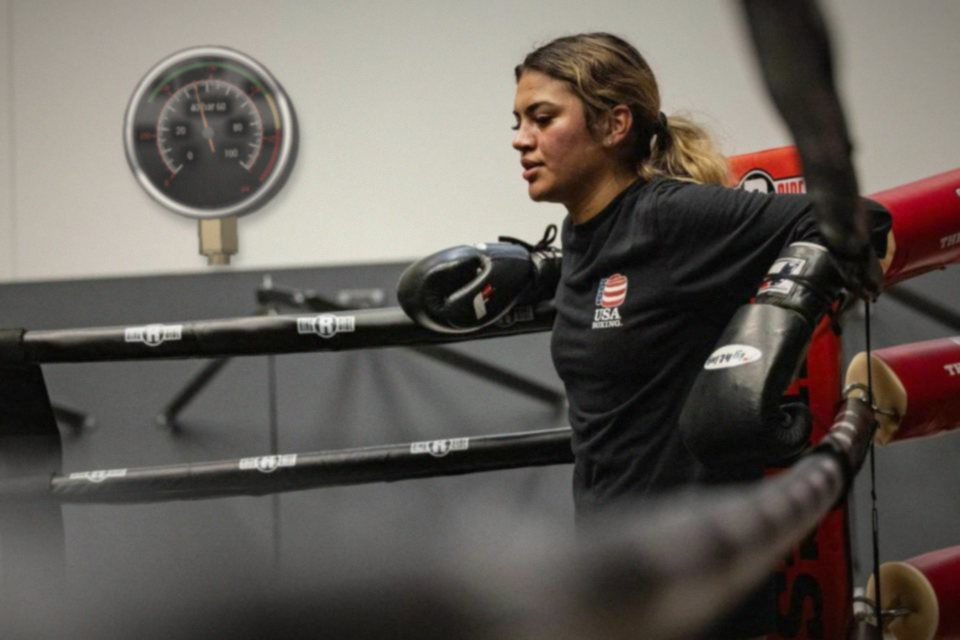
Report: 45 bar
